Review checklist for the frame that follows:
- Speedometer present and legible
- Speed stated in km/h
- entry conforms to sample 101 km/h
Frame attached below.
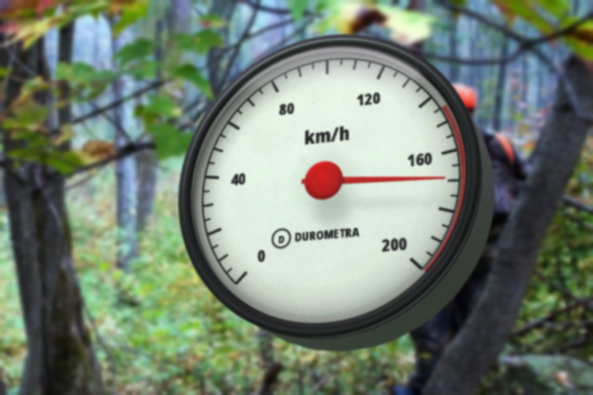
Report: 170 km/h
